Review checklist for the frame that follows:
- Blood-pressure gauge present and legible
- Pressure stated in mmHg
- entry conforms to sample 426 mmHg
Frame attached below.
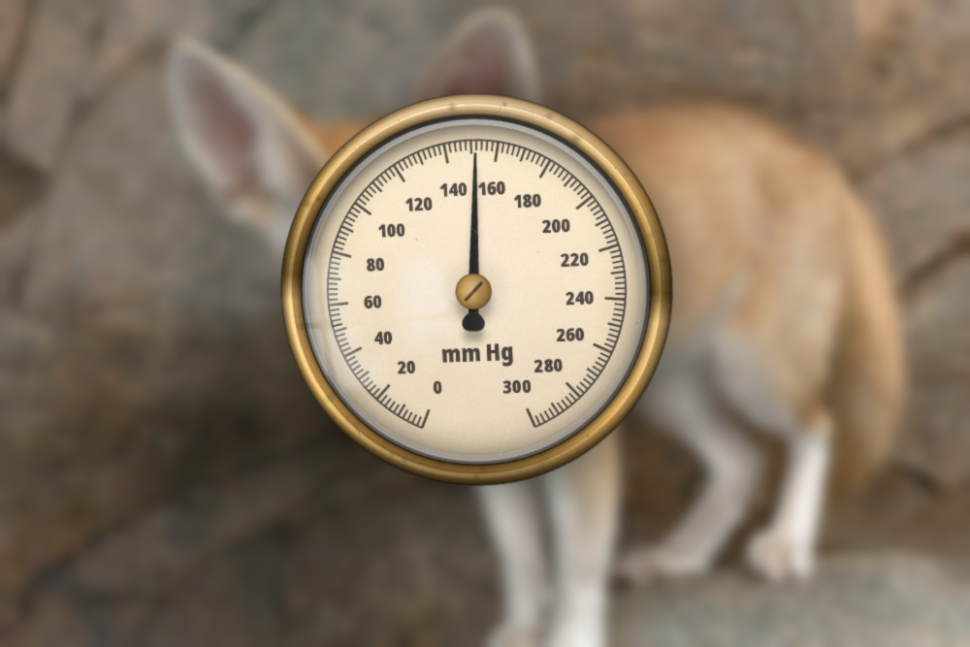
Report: 152 mmHg
